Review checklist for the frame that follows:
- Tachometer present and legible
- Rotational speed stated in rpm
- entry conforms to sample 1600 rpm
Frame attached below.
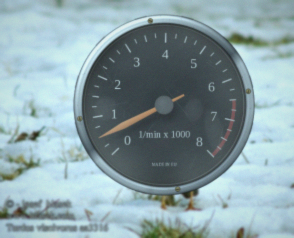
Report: 500 rpm
